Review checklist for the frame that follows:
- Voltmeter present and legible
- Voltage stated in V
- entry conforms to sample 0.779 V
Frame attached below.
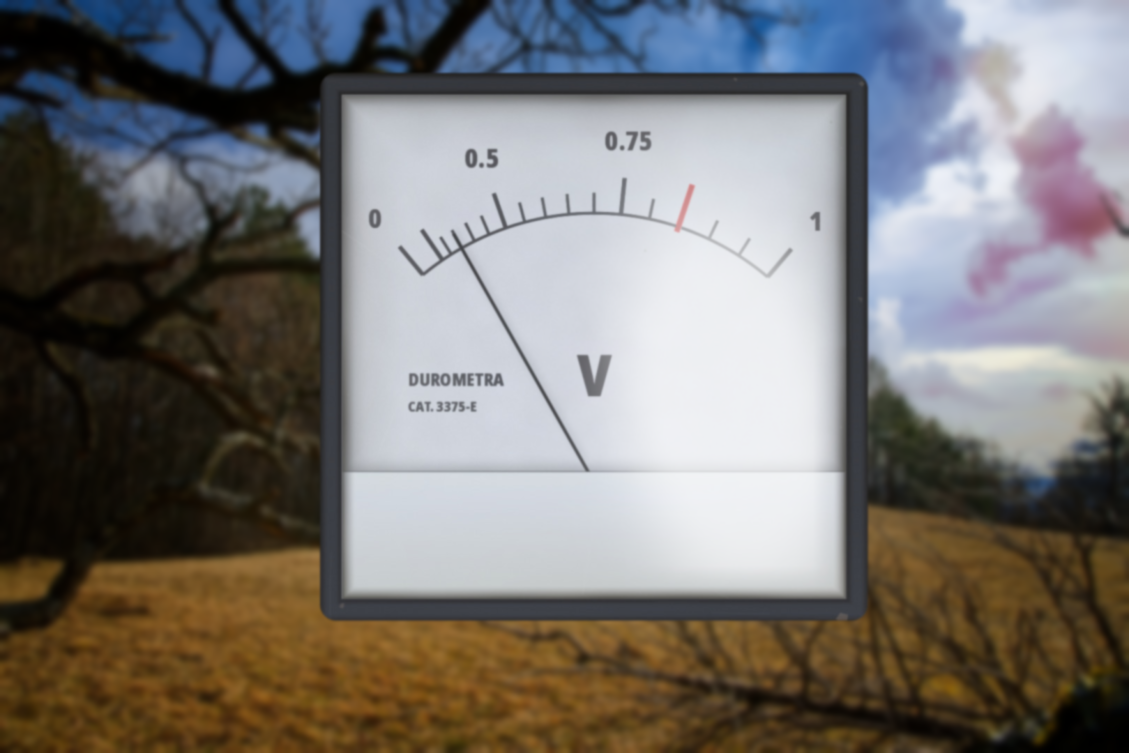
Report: 0.35 V
